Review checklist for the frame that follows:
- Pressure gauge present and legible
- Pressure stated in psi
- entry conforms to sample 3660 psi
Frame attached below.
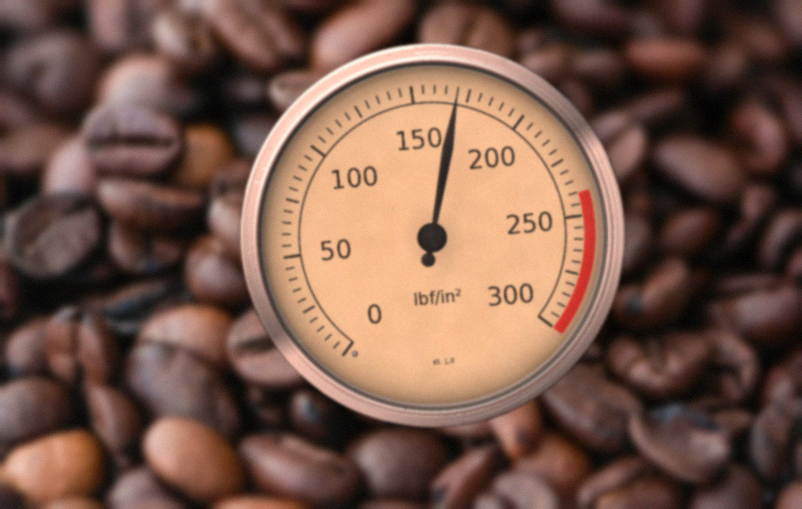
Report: 170 psi
